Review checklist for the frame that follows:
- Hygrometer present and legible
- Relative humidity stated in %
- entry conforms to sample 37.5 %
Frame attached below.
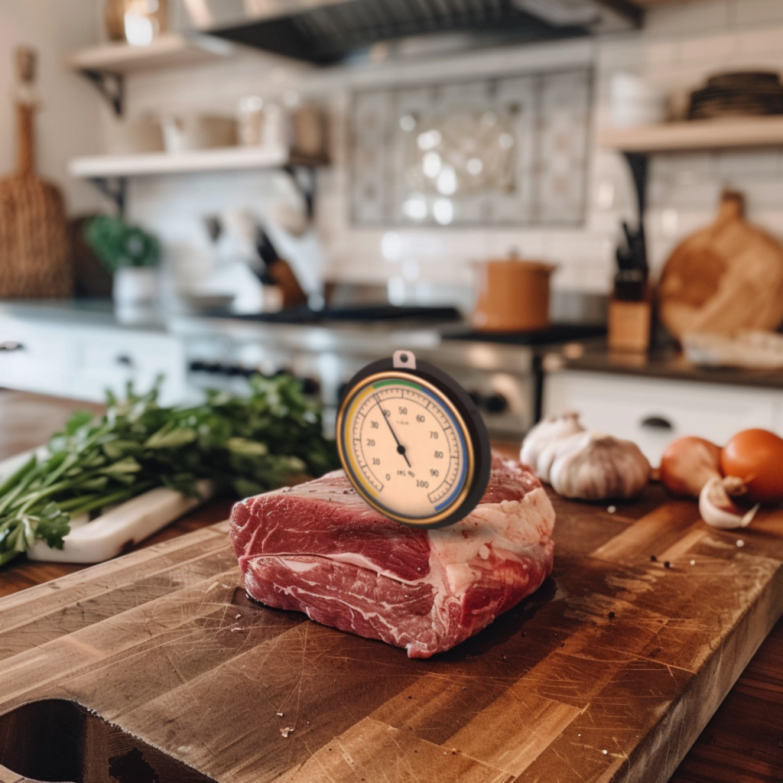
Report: 40 %
